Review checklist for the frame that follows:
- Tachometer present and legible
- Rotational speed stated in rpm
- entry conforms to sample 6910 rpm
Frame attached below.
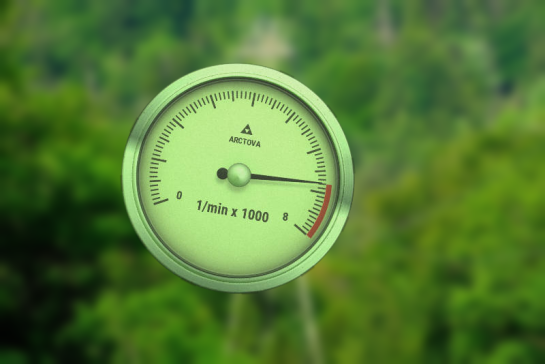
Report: 6800 rpm
